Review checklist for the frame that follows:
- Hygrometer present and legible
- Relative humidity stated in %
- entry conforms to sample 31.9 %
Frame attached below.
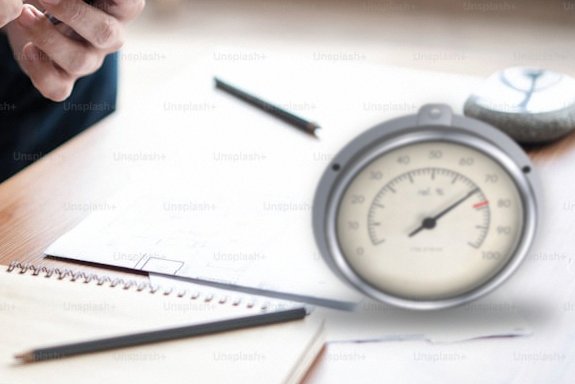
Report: 70 %
